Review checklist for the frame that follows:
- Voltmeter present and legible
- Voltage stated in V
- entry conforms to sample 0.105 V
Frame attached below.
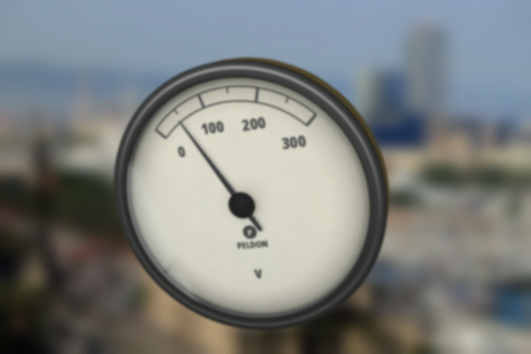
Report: 50 V
